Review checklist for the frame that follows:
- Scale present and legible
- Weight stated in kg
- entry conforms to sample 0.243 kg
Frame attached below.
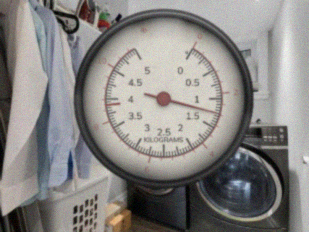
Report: 1.25 kg
